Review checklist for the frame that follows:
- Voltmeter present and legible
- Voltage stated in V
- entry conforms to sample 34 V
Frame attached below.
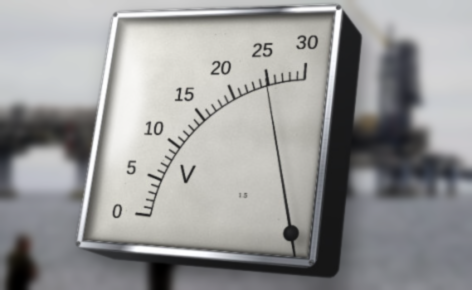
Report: 25 V
